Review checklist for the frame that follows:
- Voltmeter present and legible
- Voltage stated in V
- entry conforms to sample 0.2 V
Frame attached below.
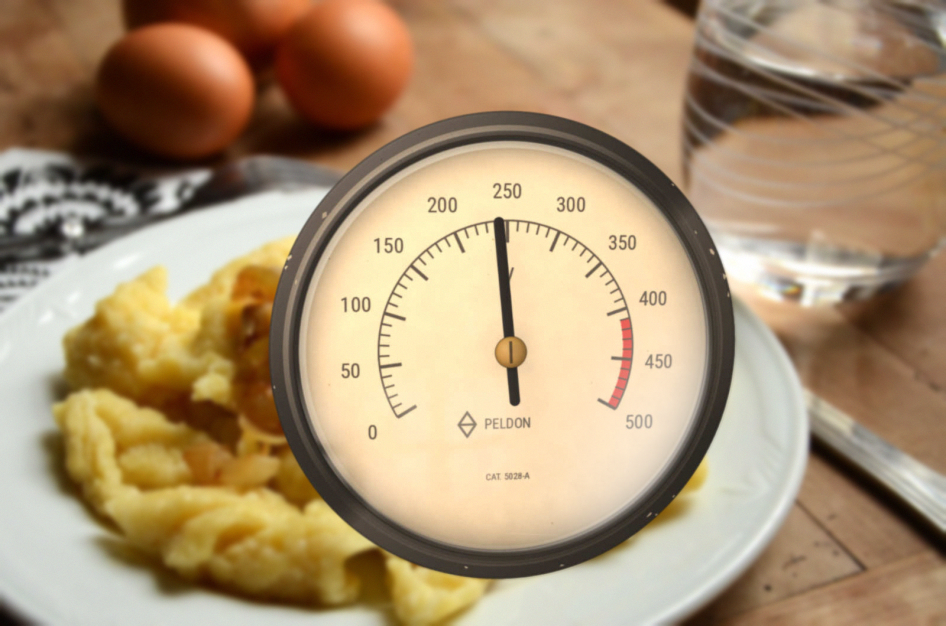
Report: 240 V
